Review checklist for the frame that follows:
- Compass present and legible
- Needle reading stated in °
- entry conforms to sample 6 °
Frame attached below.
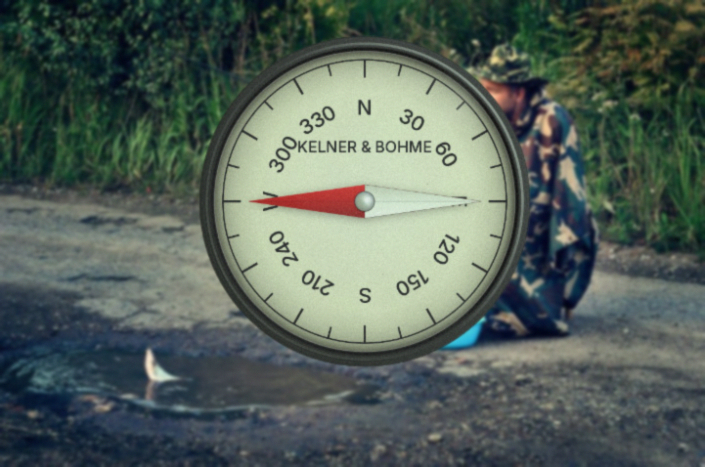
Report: 270 °
